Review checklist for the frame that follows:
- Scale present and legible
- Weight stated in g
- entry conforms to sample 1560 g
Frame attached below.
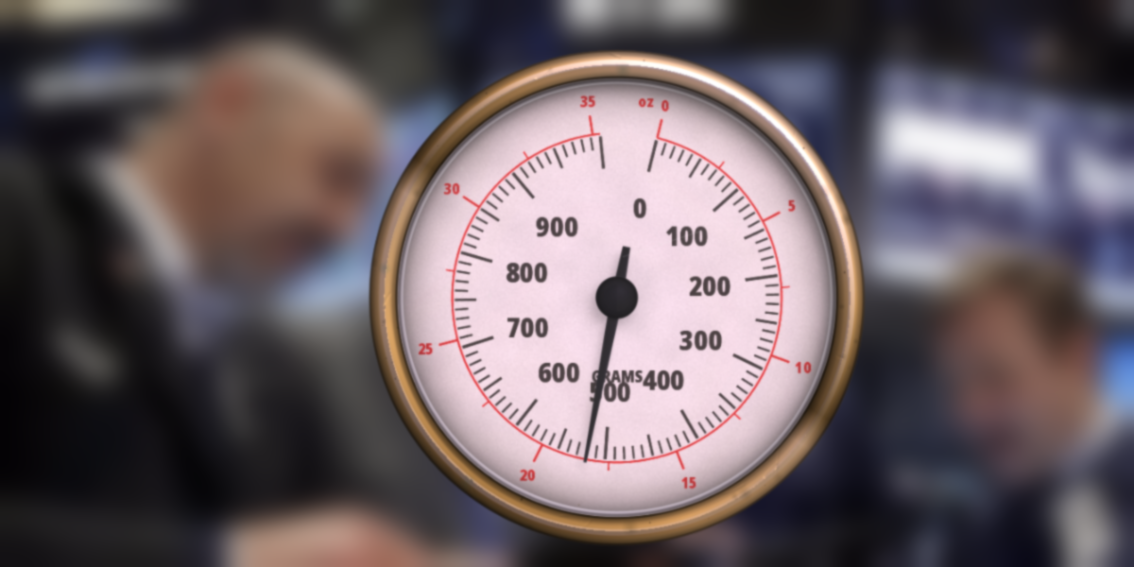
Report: 520 g
